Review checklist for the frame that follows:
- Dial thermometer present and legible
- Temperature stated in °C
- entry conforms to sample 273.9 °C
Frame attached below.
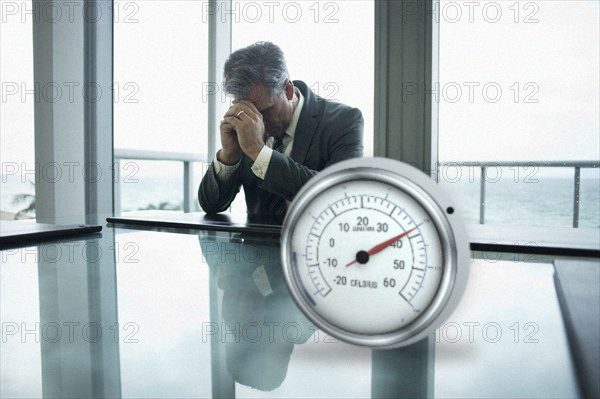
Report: 38 °C
